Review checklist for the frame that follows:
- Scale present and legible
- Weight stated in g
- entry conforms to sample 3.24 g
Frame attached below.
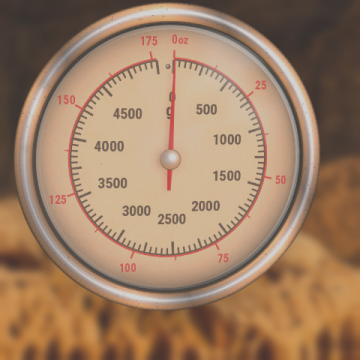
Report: 0 g
